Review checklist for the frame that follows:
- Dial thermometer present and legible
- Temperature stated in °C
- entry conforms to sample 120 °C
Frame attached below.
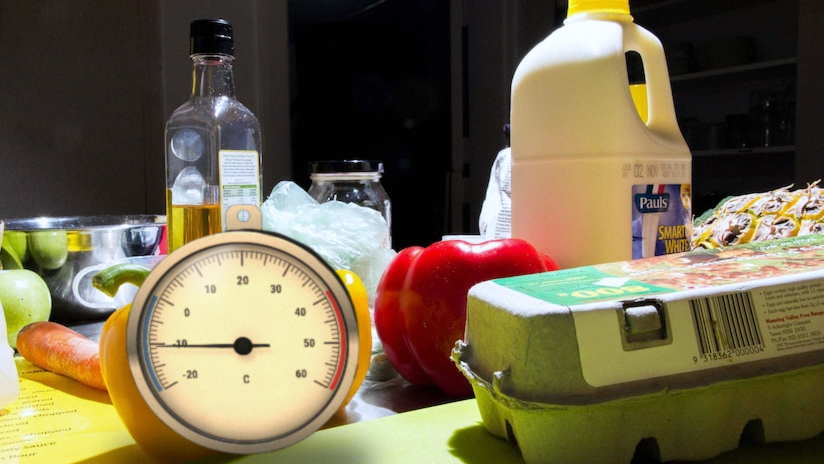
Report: -10 °C
